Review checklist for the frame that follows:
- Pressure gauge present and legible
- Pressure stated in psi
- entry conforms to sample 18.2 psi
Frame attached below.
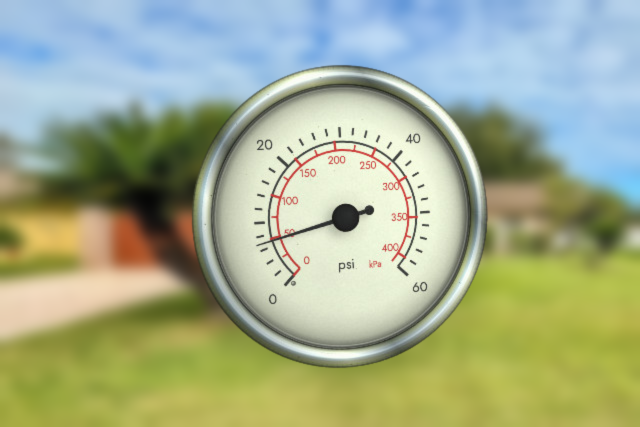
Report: 7 psi
